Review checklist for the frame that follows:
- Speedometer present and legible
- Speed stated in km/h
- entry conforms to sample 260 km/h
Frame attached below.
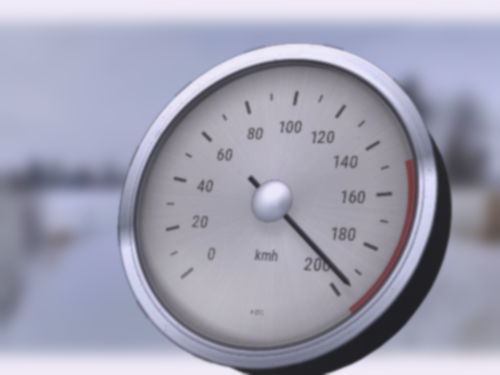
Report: 195 km/h
